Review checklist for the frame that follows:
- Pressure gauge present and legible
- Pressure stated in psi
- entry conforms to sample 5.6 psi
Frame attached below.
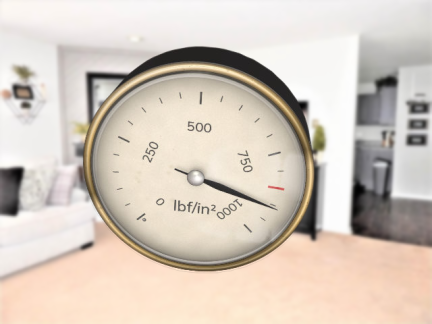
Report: 900 psi
